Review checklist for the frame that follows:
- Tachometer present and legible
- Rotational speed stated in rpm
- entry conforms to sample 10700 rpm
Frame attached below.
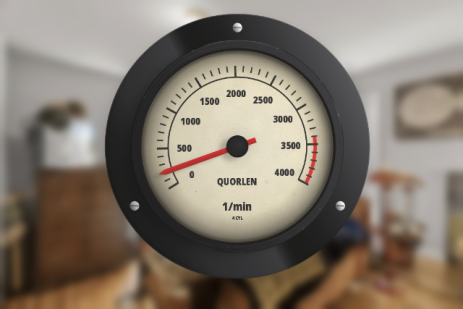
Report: 200 rpm
